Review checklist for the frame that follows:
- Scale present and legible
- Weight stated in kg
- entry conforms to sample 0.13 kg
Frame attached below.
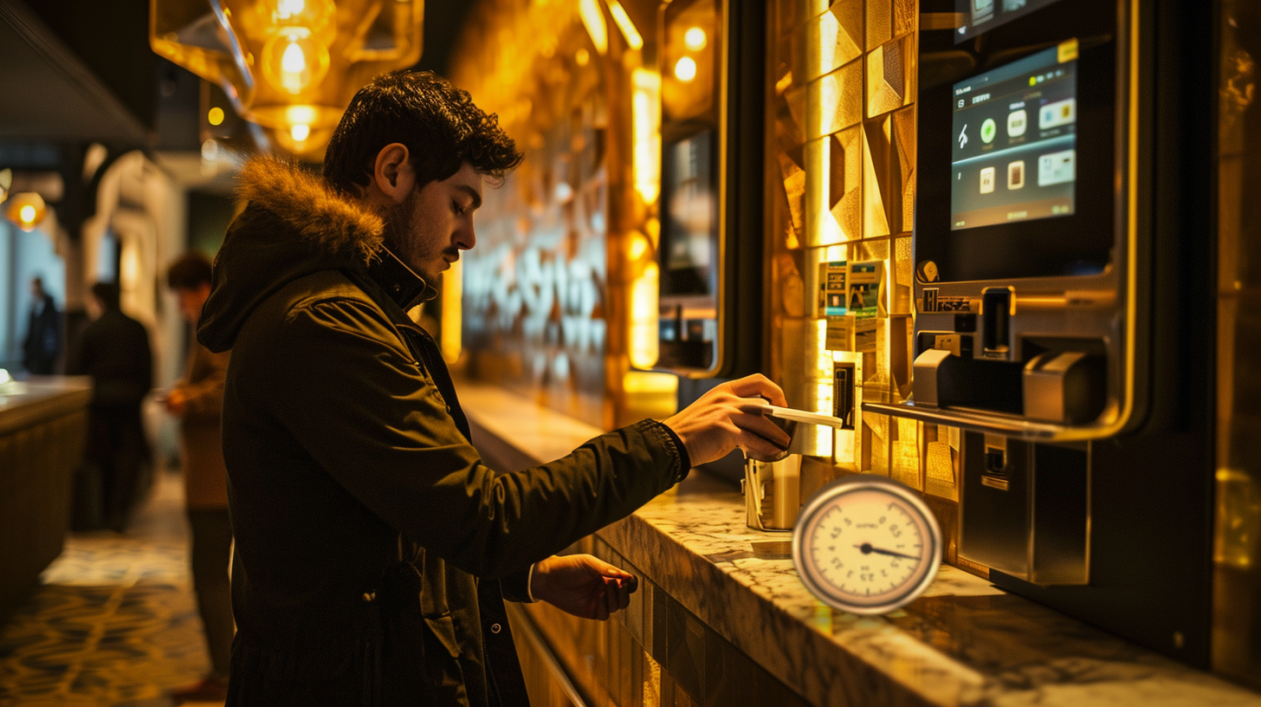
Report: 1.25 kg
